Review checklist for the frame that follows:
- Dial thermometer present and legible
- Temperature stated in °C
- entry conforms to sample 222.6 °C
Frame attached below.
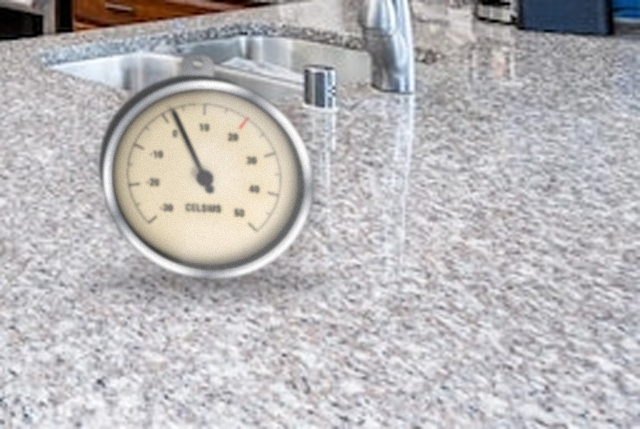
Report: 2.5 °C
